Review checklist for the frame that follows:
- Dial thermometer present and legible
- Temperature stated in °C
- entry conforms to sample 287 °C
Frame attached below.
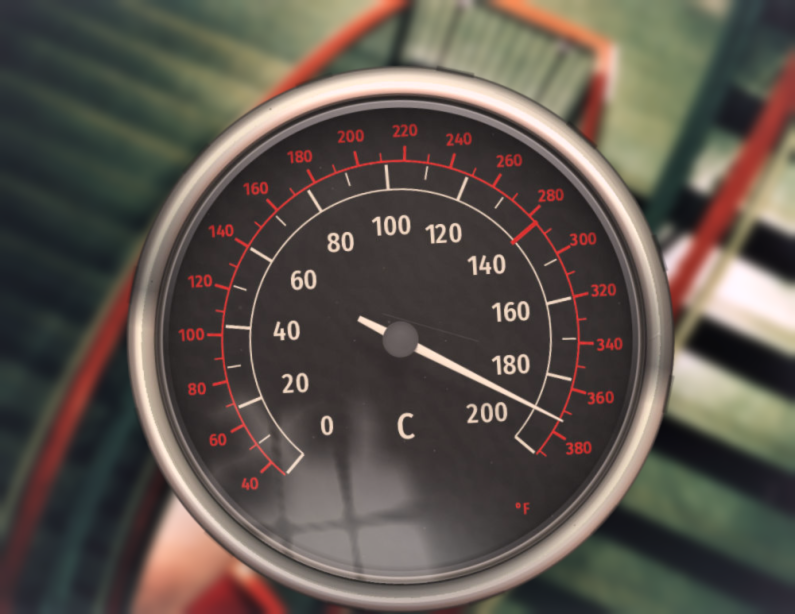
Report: 190 °C
